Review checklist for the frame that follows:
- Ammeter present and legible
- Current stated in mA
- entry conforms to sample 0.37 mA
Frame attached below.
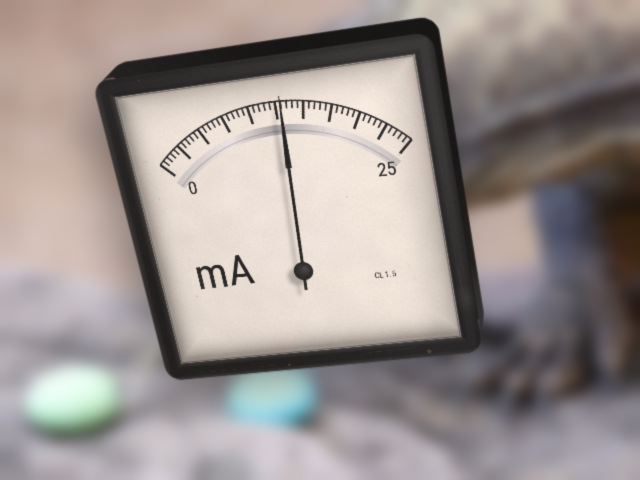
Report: 13 mA
